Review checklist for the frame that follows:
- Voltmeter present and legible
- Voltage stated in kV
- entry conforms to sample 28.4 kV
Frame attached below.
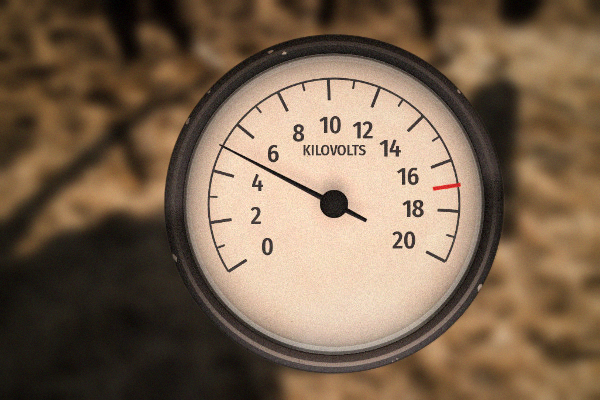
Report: 5 kV
